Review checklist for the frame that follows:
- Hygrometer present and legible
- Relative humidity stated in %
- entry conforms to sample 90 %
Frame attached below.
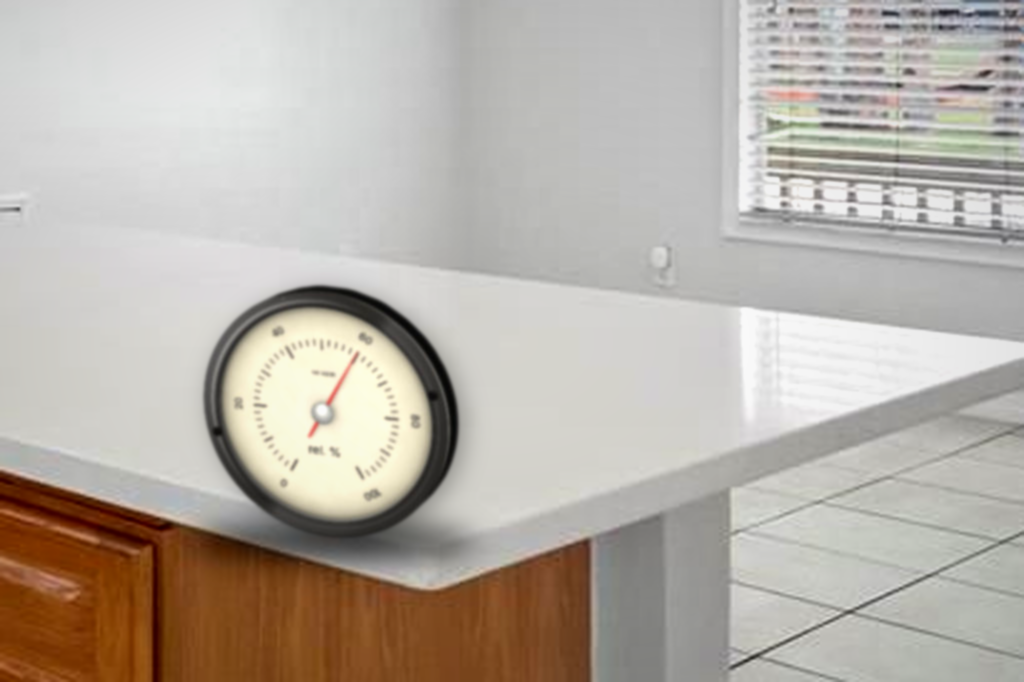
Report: 60 %
